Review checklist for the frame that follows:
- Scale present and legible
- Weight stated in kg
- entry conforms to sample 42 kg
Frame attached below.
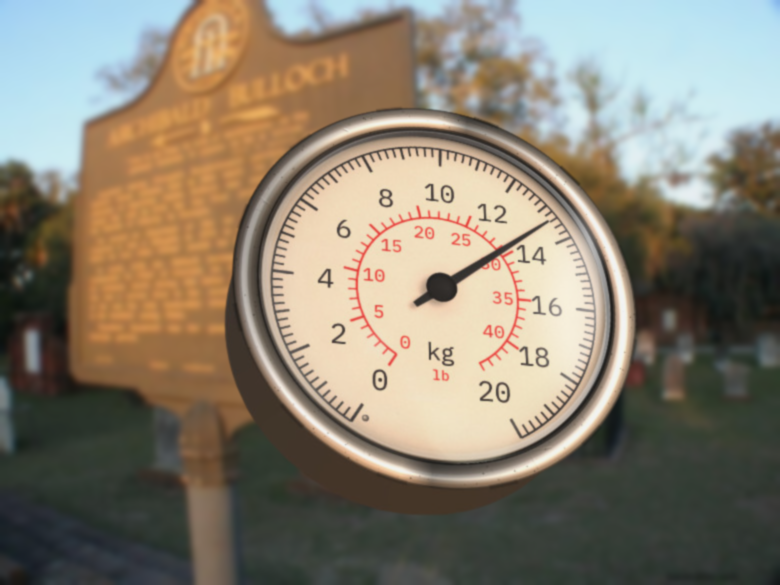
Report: 13.4 kg
